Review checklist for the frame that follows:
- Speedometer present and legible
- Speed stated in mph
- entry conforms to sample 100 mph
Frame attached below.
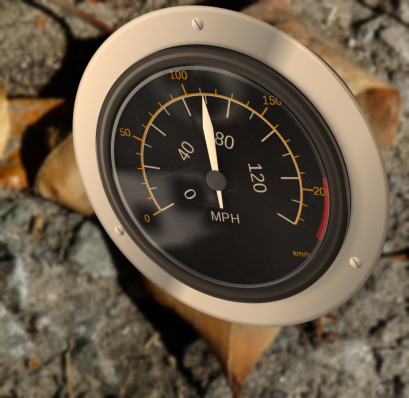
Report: 70 mph
